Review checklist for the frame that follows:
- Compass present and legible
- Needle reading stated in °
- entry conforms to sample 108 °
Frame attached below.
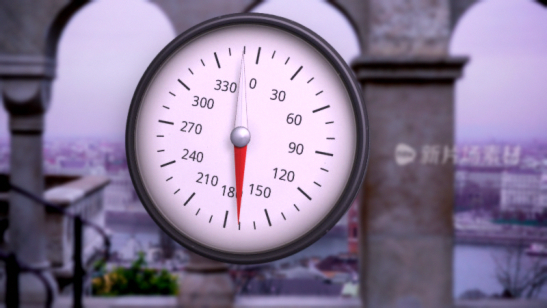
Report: 170 °
